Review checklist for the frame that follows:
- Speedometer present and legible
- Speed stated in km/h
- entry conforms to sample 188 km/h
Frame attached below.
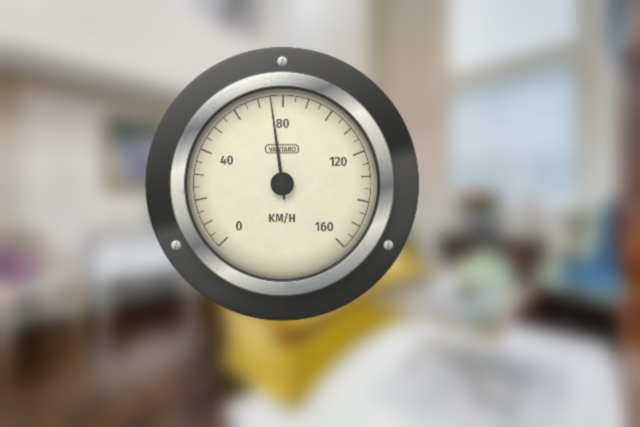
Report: 75 km/h
